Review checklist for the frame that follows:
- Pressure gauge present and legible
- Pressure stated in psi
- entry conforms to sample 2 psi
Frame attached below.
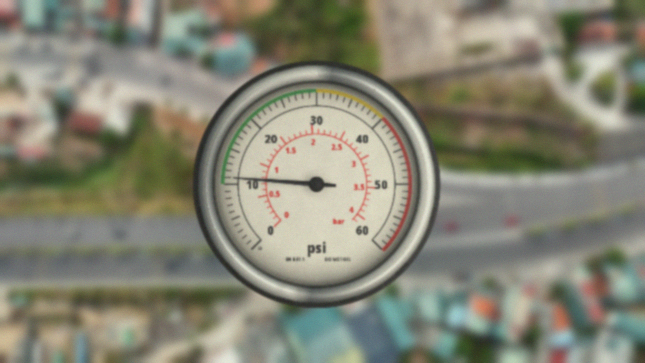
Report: 11 psi
